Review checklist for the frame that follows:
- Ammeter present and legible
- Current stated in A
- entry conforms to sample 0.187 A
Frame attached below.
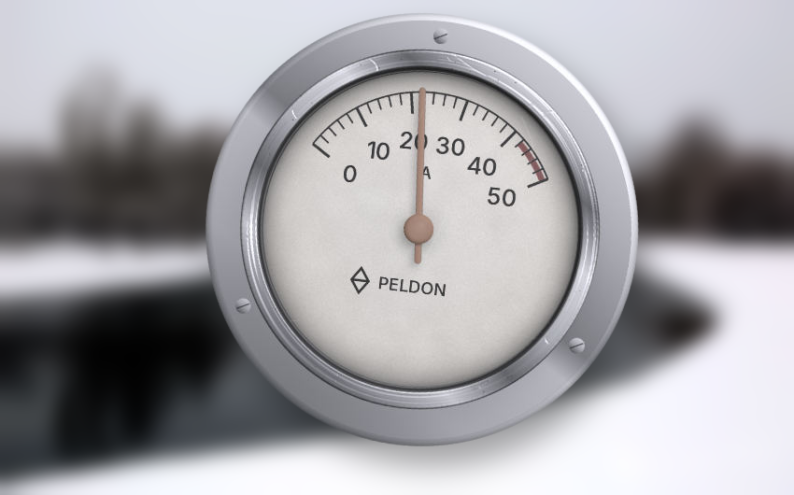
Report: 22 A
